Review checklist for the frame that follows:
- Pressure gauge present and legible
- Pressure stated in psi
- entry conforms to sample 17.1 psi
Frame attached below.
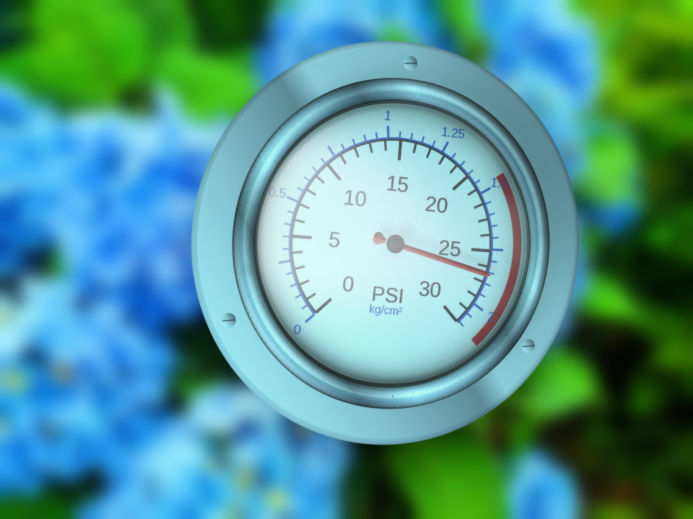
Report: 26.5 psi
